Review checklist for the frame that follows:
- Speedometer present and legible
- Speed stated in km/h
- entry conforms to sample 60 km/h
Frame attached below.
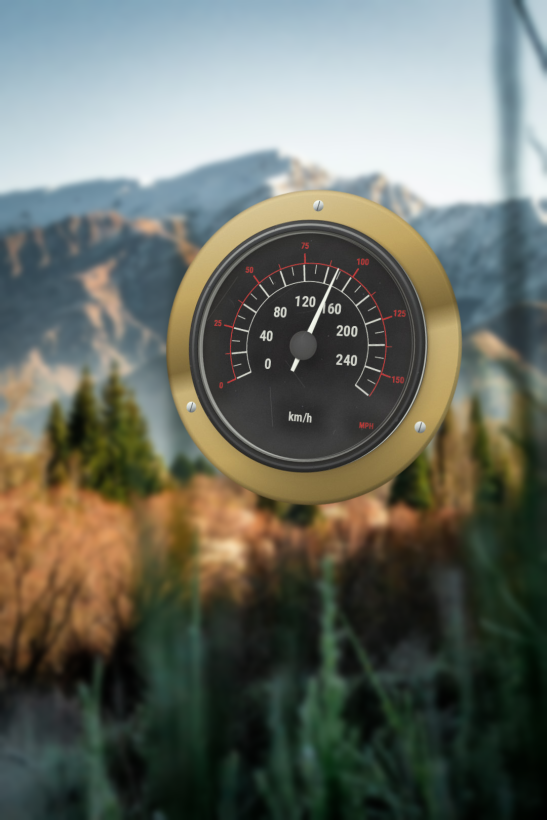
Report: 150 km/h
